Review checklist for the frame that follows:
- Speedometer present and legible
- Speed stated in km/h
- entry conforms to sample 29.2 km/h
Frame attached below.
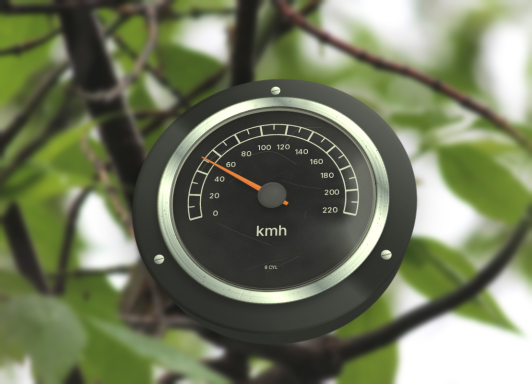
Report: 50 km/h
